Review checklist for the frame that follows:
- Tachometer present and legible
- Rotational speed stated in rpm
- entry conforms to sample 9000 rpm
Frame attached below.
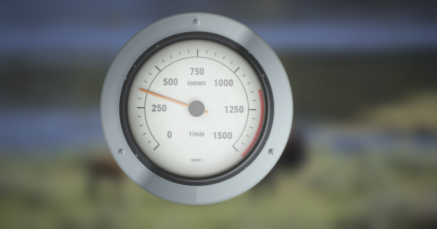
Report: 350 rpm
